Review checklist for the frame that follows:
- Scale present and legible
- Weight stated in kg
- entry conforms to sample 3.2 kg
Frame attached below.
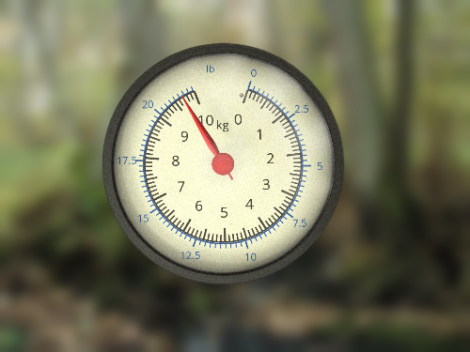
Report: 9.7 kg
